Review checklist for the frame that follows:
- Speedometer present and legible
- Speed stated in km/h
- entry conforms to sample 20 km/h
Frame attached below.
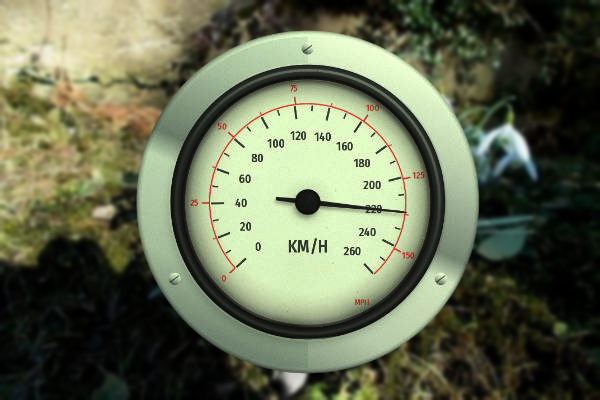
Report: 220 km/h
